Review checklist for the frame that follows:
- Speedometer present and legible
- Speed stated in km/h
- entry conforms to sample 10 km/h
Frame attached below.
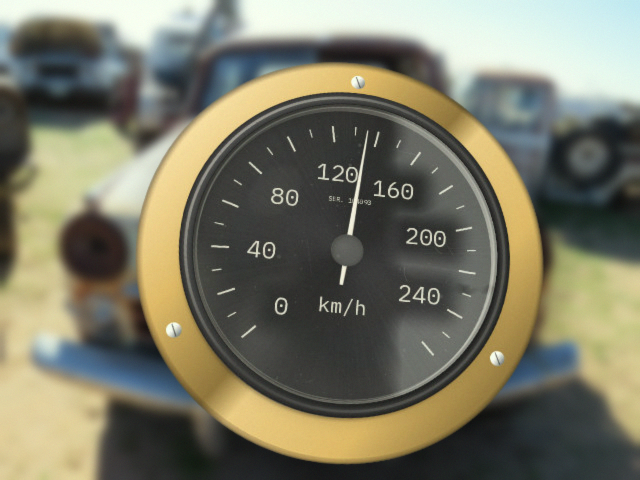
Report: 135 km/h
